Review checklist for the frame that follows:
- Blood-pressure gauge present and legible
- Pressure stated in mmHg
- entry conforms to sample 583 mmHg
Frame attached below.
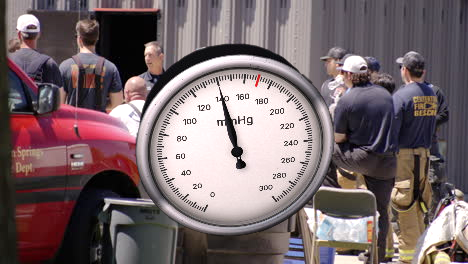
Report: 140 mmHg
